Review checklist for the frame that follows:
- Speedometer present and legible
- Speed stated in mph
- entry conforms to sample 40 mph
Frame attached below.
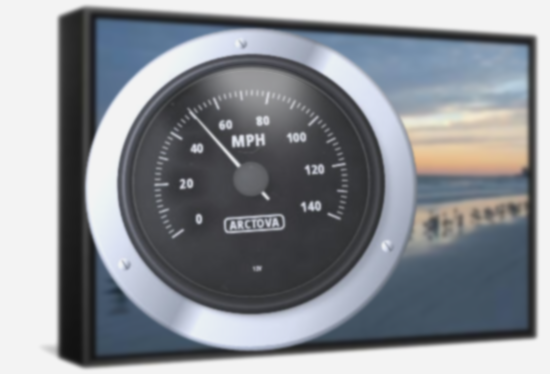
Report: 50 mph
